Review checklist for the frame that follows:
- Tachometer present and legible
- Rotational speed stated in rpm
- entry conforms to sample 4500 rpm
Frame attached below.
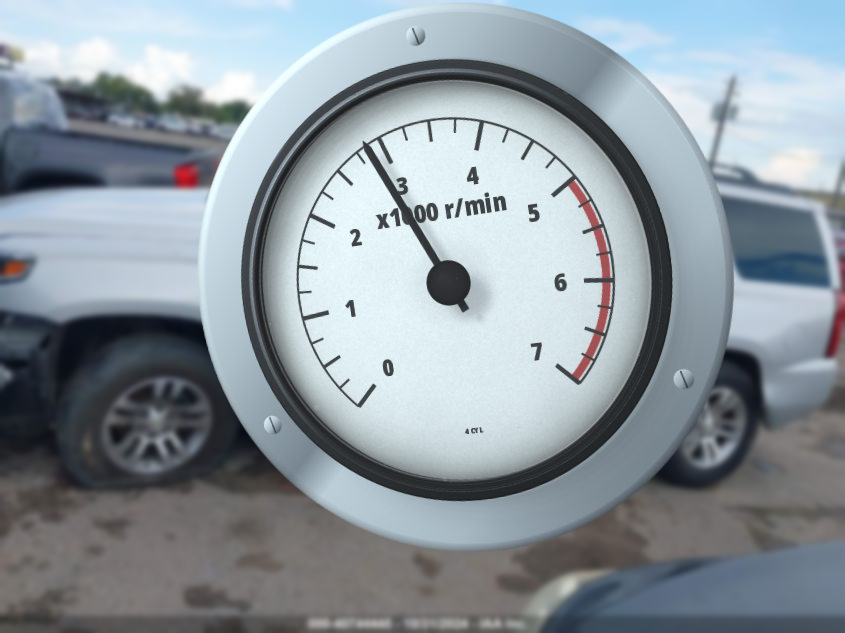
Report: 2875 rpm
